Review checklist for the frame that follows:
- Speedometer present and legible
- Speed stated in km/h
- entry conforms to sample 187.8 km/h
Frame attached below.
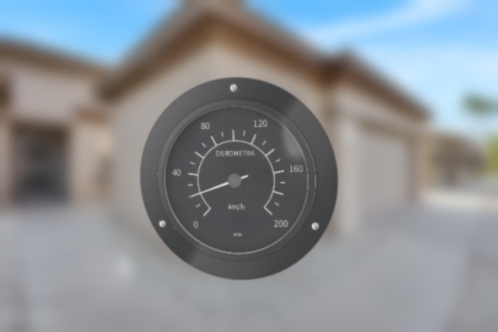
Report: 20 km/h
